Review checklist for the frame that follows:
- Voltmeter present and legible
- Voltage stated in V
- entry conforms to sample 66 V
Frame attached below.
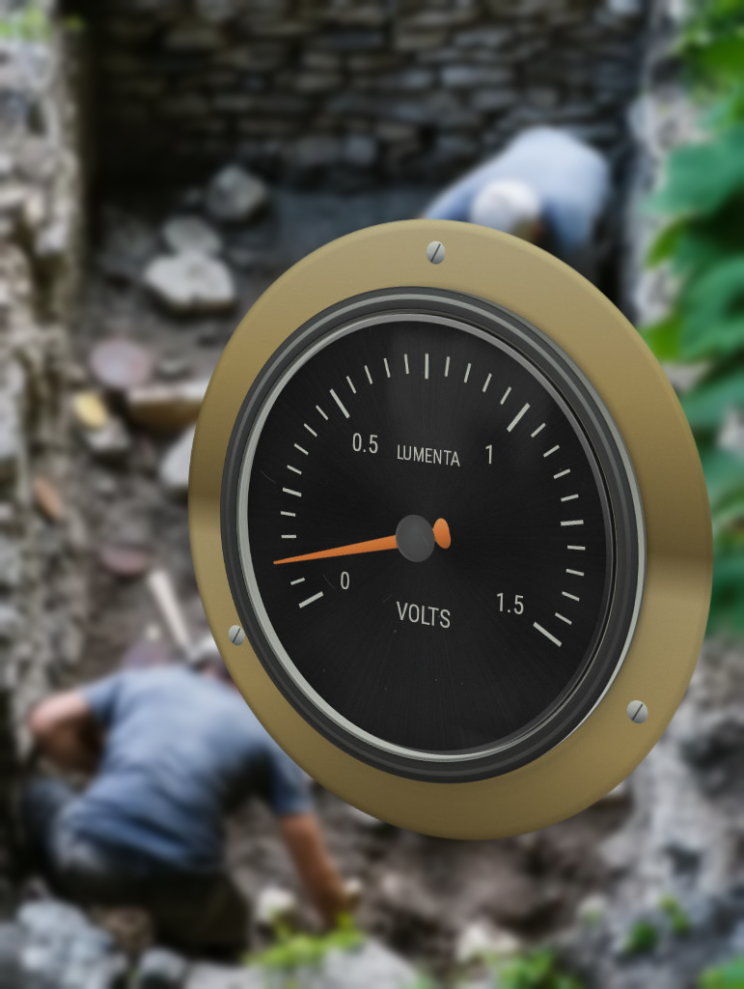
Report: 0.1 V
